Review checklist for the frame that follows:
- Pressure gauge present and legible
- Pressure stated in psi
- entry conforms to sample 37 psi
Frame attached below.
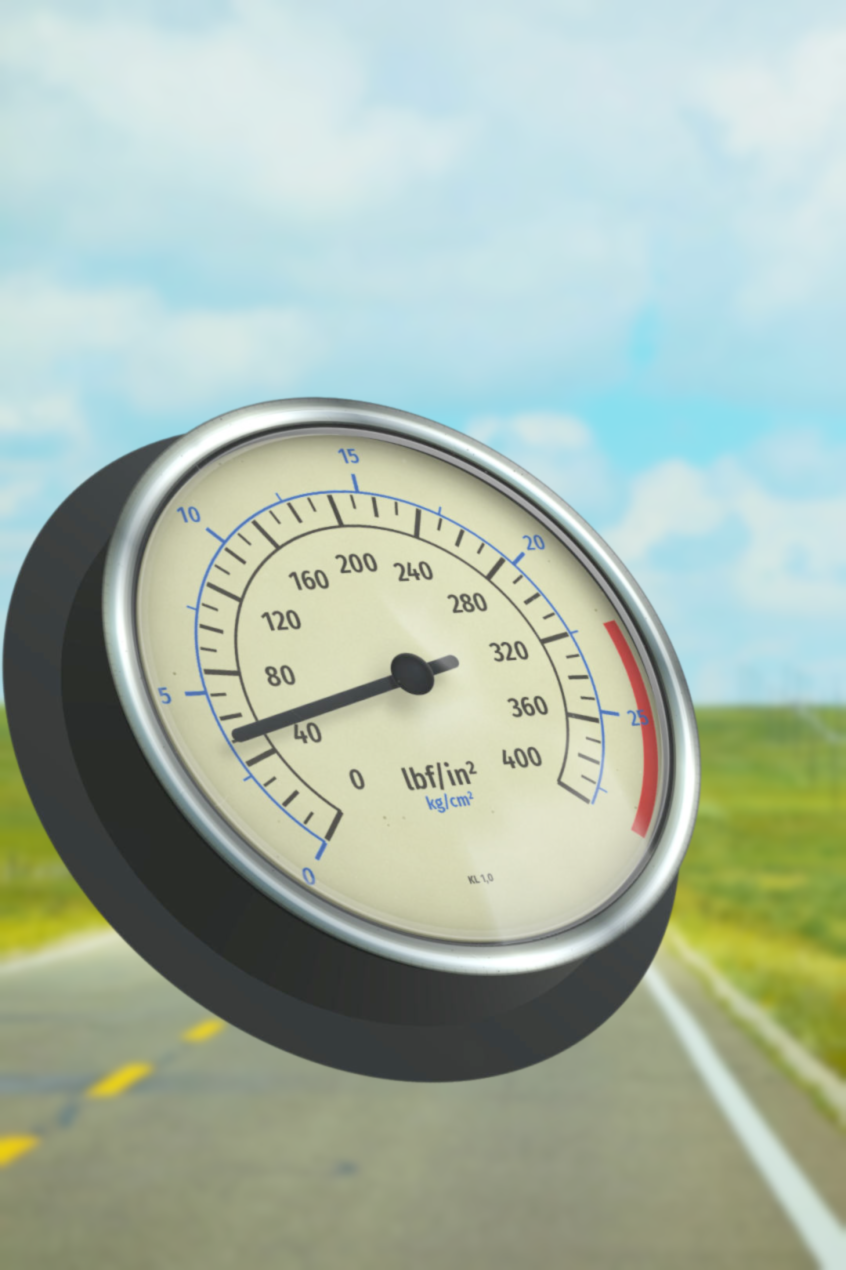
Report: 50 psi
